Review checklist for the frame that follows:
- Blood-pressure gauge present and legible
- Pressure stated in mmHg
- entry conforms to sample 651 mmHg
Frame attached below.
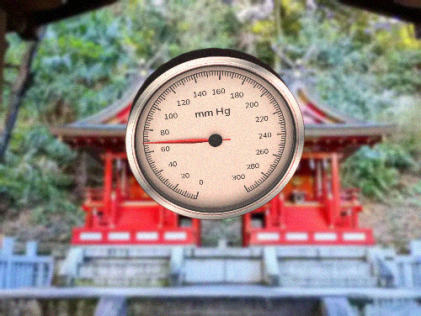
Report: 70 mmHg
